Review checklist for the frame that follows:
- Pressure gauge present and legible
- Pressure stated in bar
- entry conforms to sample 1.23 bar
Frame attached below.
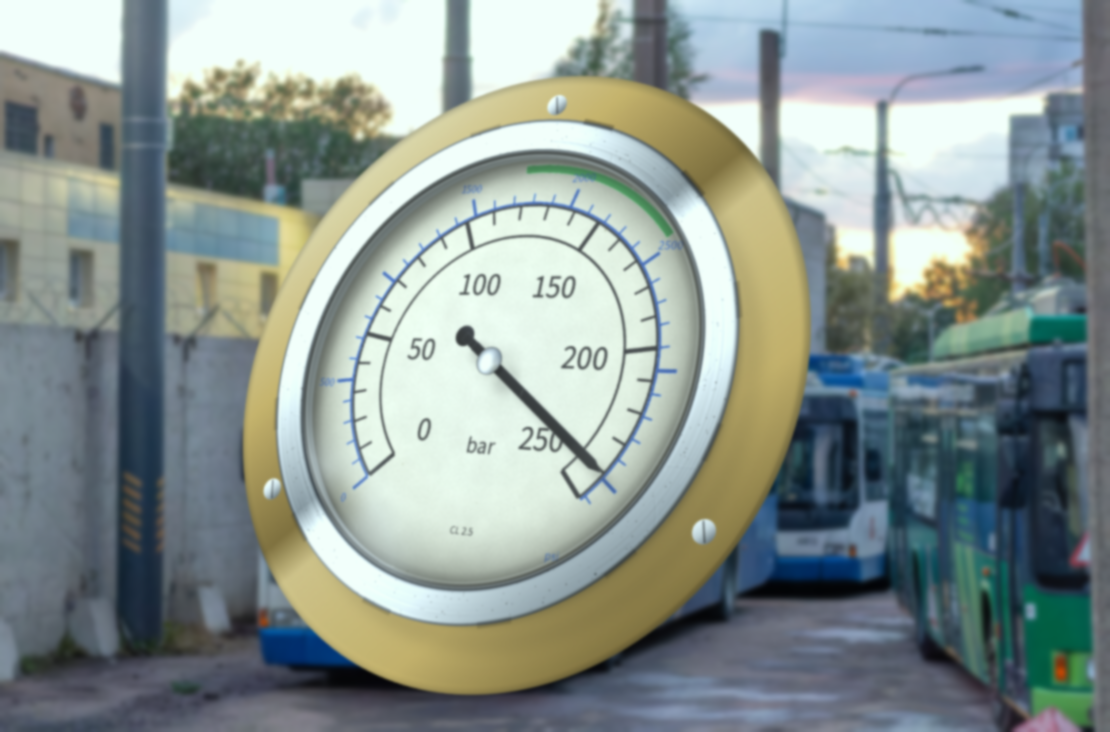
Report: 240 bar
